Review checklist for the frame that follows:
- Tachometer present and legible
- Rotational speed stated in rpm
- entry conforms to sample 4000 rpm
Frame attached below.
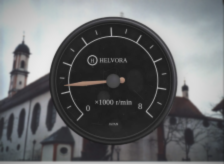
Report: 1250 rpm
